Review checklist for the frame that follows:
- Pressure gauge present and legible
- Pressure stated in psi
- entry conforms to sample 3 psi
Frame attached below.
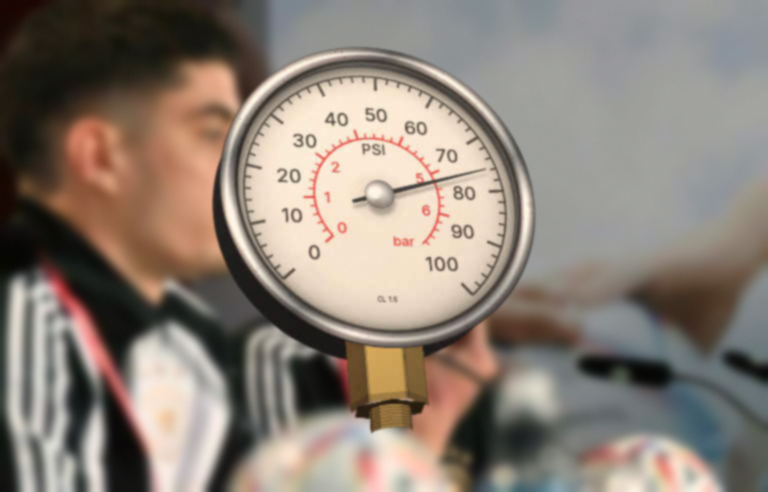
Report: 76 psi
